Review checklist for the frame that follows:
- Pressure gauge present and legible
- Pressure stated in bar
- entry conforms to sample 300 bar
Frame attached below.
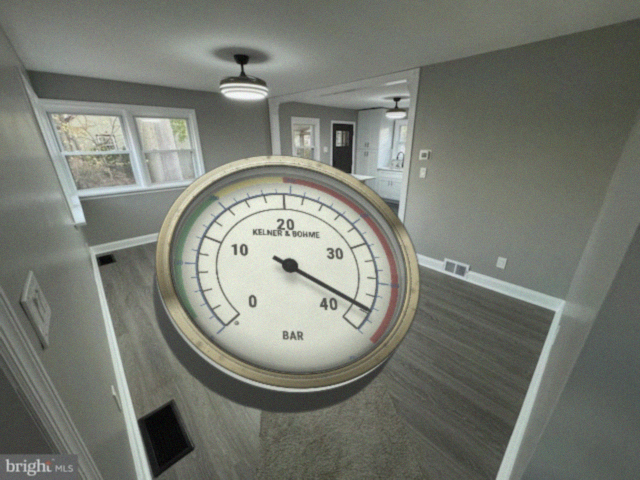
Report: 38 bar
